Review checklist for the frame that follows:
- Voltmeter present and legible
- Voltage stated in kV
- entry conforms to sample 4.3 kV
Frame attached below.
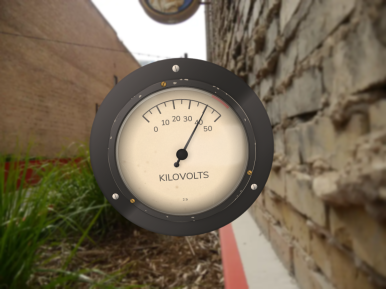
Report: 40 kV
